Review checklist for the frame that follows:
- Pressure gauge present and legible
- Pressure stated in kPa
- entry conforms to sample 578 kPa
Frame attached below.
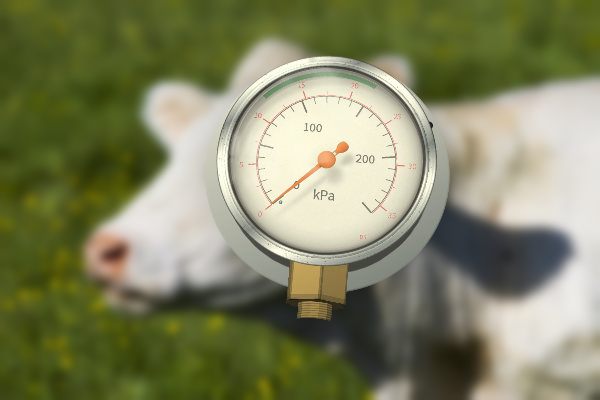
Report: 0 kPa
